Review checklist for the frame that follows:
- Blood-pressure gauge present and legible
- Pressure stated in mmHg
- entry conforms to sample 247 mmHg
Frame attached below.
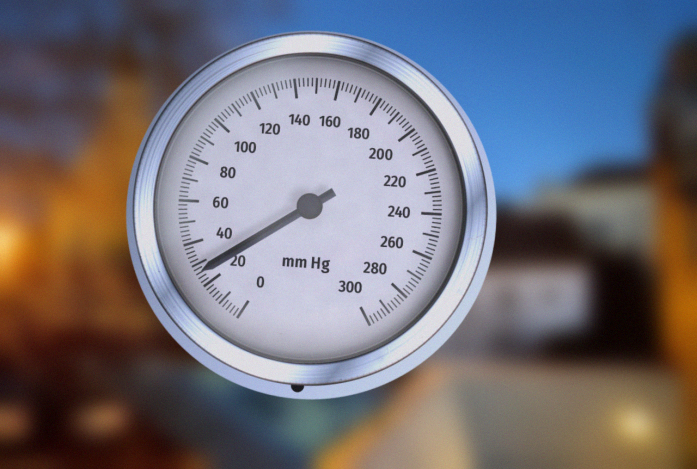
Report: 26 mmHg
